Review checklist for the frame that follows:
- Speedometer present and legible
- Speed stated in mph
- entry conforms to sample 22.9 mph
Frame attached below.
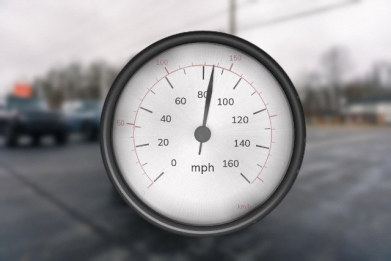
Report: 85 mph
